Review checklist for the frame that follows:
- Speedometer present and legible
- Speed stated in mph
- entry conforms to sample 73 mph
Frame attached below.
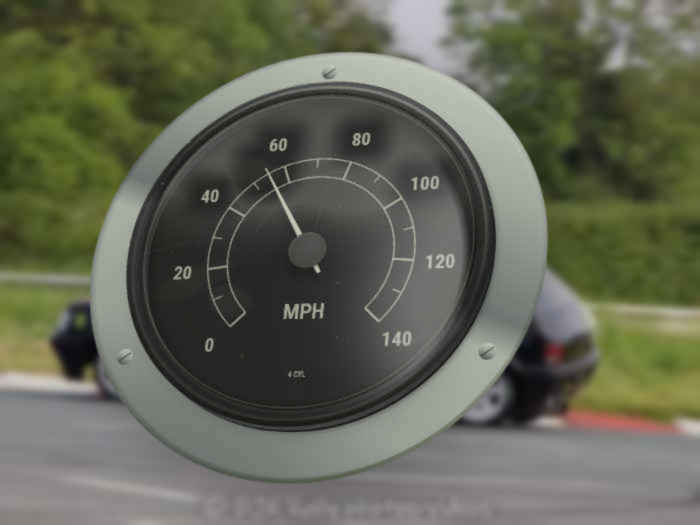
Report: 55 mph
